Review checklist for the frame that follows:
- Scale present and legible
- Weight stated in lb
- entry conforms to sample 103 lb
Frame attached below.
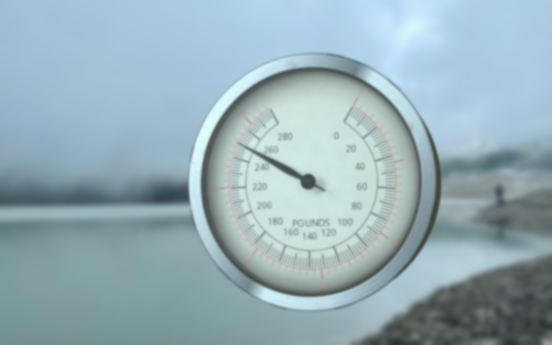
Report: 250 lb
